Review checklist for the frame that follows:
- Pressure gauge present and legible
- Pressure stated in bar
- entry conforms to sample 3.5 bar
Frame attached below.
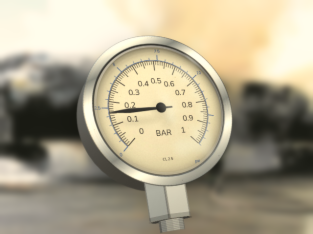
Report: 0.15 bar
